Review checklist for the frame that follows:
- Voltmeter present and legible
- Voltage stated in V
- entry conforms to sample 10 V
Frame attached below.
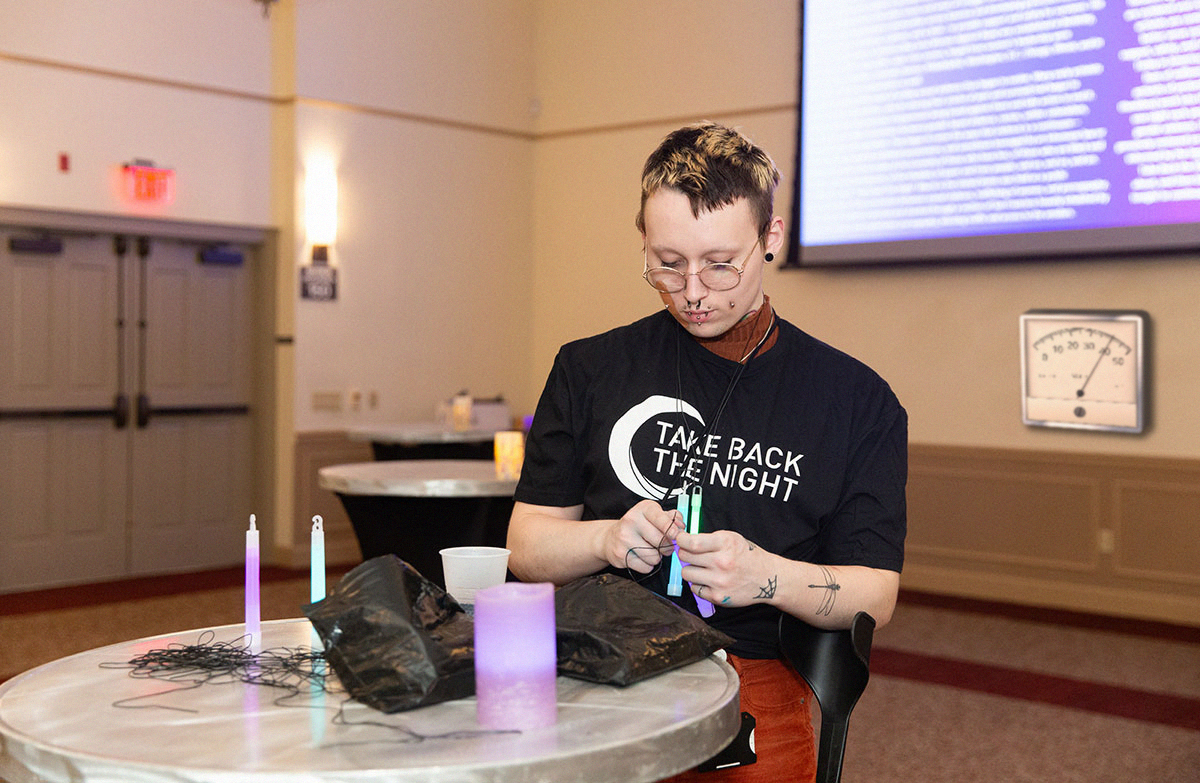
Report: 40 V
